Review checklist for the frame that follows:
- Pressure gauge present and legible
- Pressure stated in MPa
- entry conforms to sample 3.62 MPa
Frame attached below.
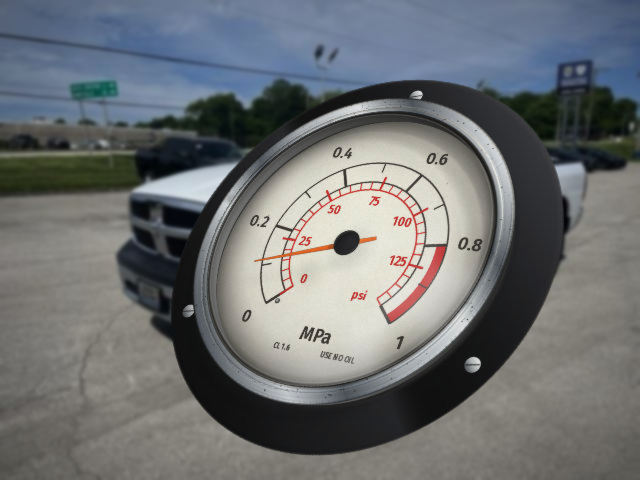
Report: 0.1 MPa
